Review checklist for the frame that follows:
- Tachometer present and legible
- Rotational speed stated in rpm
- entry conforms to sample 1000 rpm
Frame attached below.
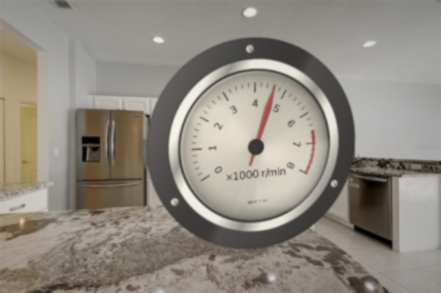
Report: 4600 rpm
